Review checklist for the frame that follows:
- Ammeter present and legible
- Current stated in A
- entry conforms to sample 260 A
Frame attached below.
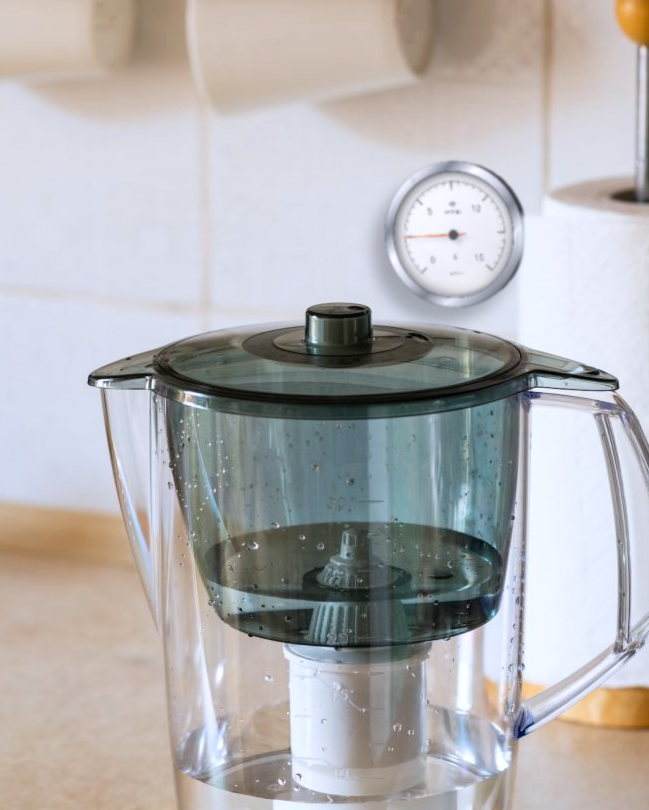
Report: 2.5 A
